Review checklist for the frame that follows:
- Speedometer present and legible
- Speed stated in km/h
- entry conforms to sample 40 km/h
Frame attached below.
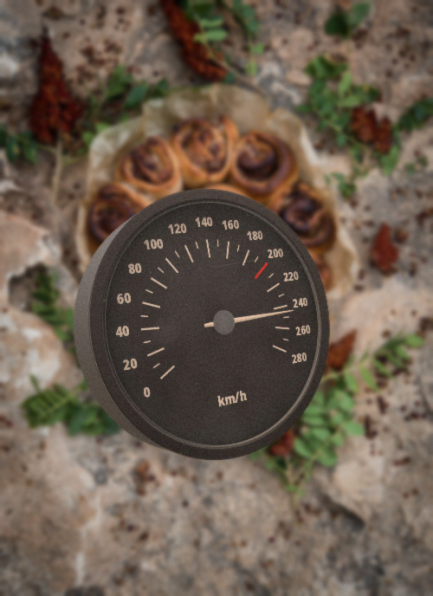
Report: 245 km/h
